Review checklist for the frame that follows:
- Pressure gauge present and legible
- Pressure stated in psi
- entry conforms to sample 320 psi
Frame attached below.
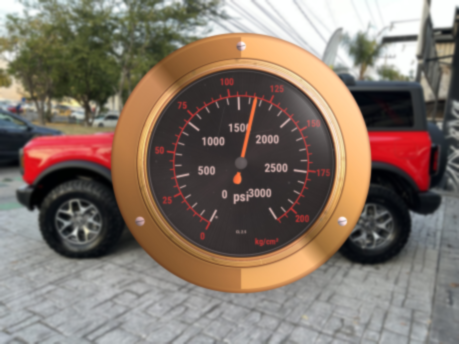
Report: 1650 psi
